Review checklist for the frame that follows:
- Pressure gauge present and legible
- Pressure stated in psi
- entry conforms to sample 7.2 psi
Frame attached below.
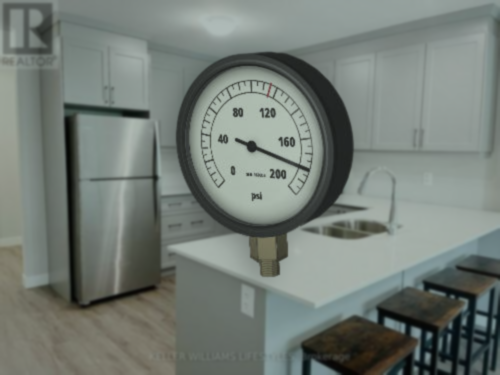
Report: 180 psi
